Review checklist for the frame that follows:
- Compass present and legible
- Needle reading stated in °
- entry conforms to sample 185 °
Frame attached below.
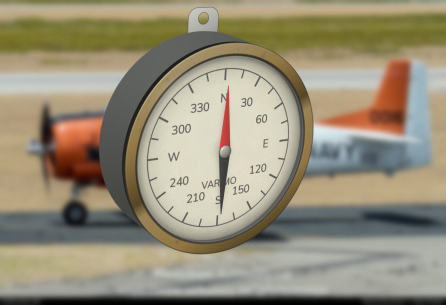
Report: 0 °
